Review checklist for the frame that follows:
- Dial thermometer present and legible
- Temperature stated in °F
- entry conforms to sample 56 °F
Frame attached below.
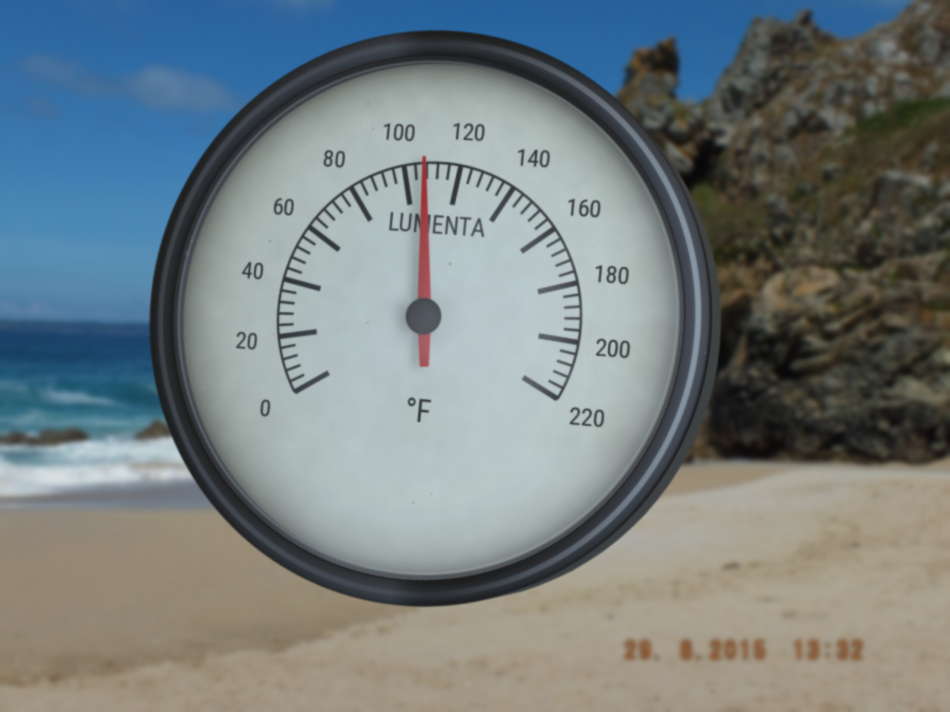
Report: 108 °F
